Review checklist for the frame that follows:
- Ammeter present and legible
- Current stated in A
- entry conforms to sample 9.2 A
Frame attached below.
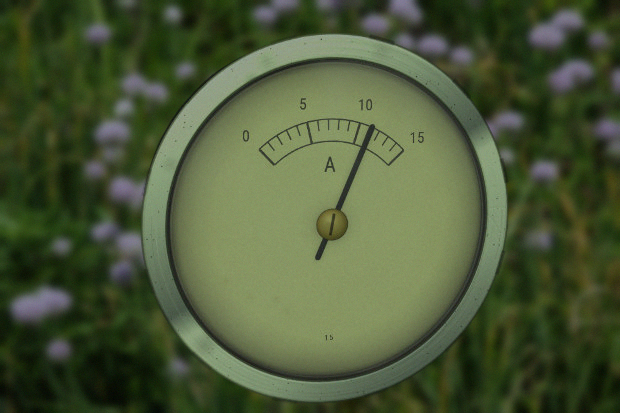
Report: 11 A
